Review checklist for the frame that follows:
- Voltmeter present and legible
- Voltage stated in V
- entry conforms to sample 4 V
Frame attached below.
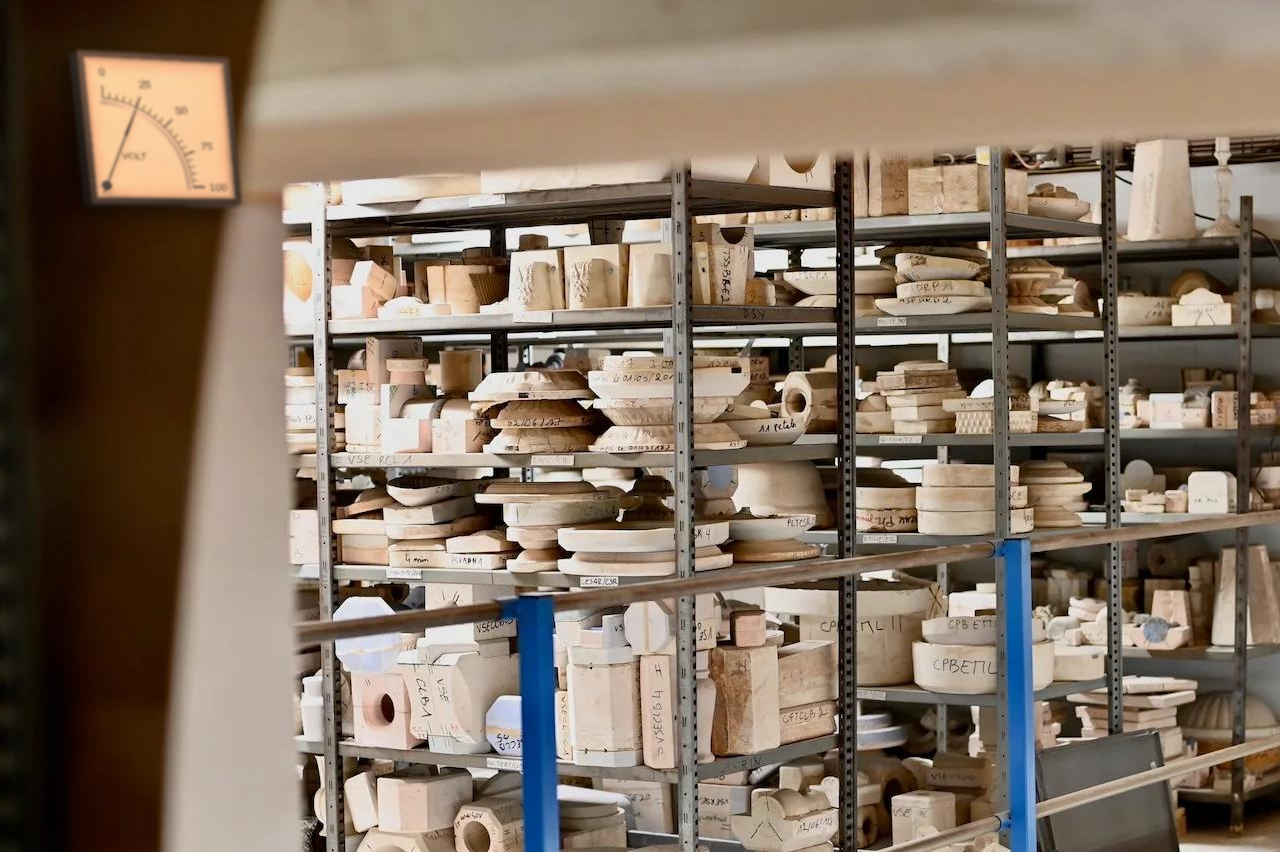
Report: 25 V
